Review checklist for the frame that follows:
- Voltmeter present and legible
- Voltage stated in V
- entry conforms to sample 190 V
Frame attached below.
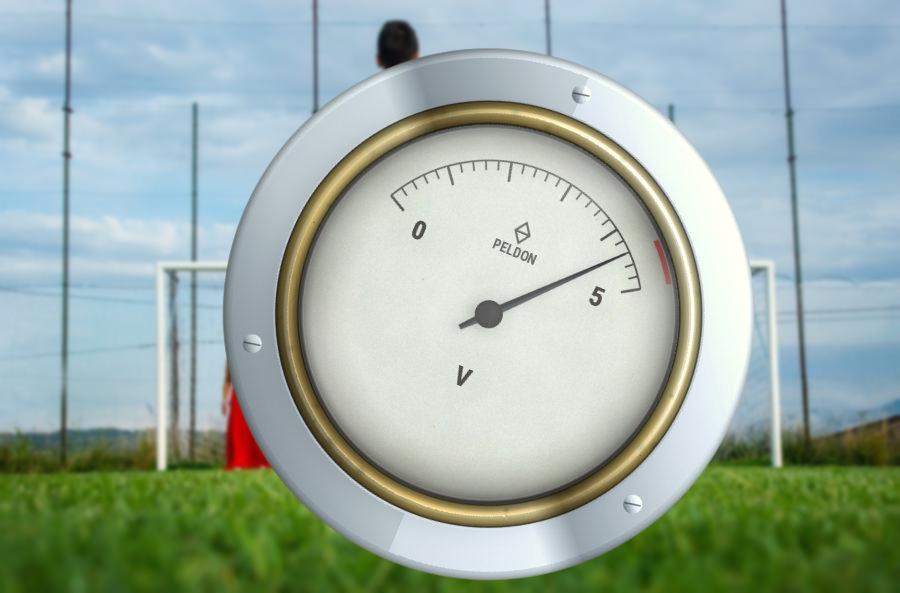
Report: 4.4 V
